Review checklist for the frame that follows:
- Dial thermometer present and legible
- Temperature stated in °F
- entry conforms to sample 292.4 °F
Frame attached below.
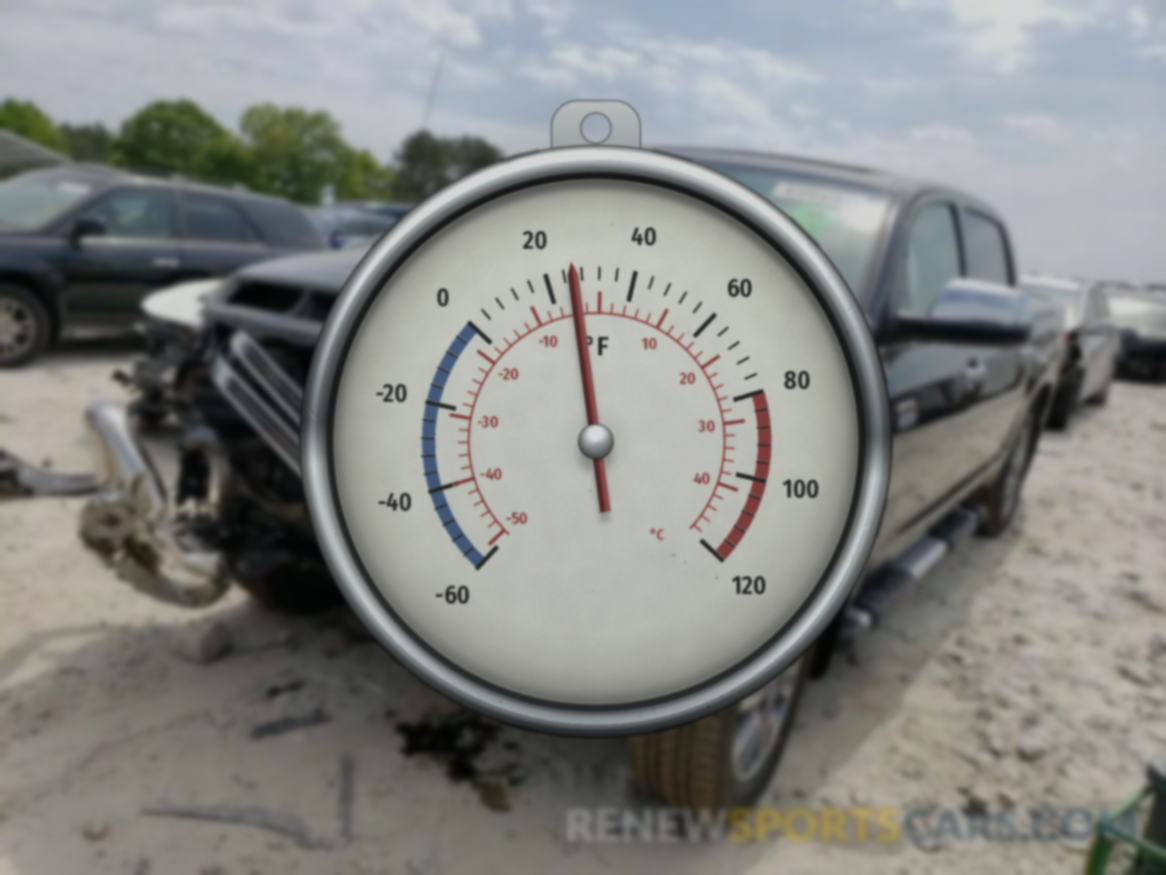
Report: 26 °F
